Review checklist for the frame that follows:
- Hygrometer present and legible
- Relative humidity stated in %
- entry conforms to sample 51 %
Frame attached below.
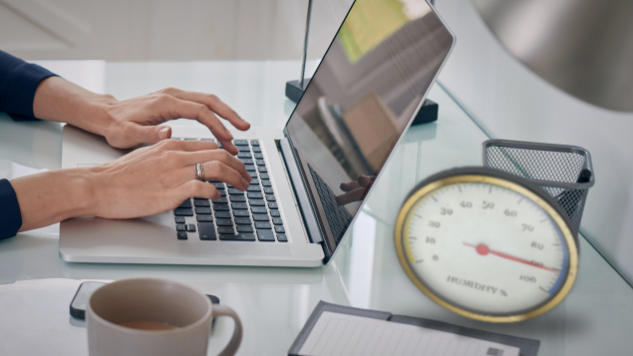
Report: 90 %
